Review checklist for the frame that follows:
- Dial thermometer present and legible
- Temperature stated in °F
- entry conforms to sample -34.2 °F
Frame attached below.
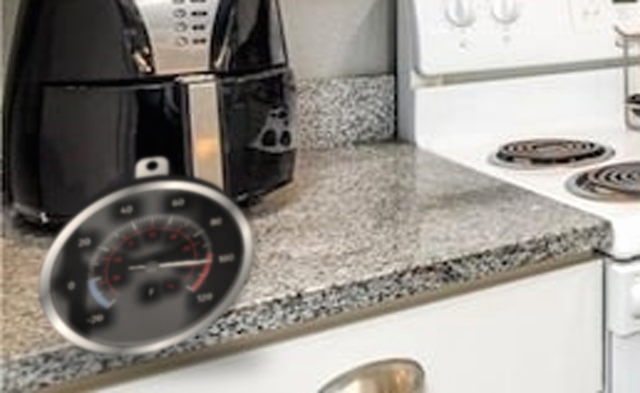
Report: 100 °F
